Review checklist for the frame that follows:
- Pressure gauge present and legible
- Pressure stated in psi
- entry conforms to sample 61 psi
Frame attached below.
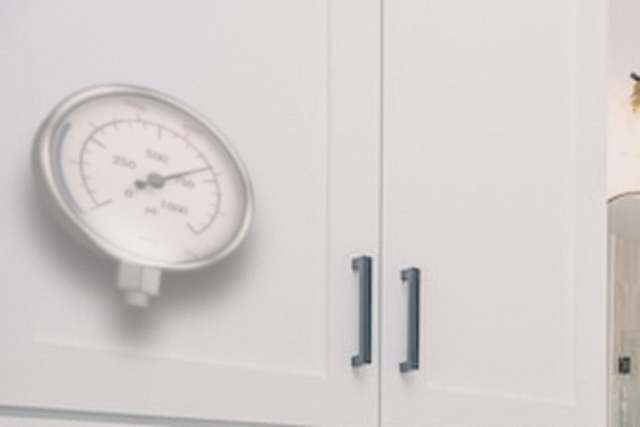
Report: 700 psi
